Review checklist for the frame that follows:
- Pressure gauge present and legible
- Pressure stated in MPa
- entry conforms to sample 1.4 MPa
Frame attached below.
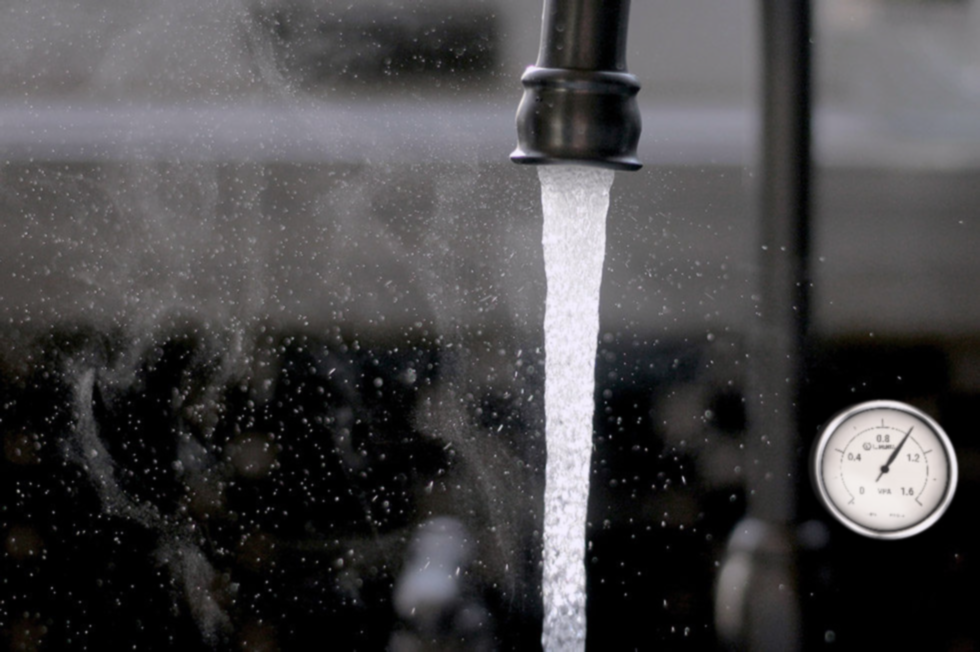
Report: 1 MPa
